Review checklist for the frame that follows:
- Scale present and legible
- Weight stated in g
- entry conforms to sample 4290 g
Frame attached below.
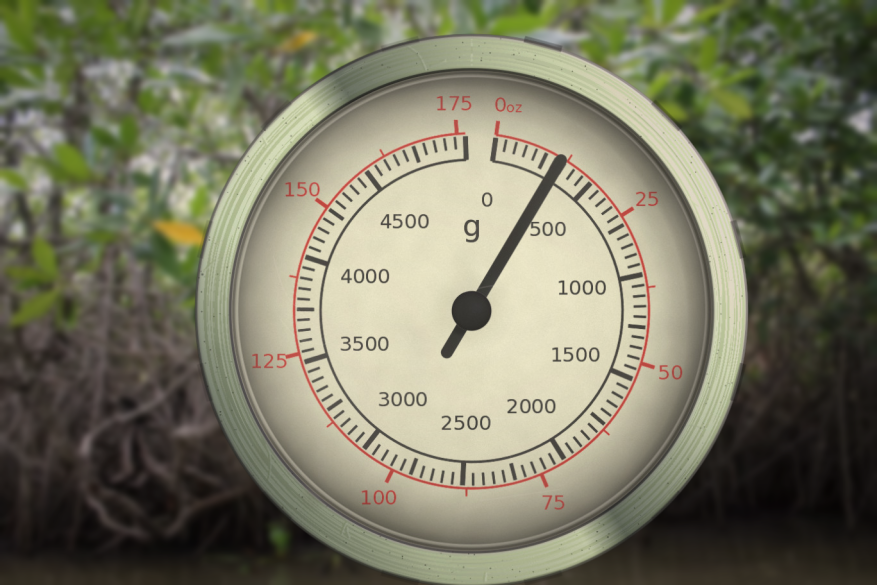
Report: 325 g
